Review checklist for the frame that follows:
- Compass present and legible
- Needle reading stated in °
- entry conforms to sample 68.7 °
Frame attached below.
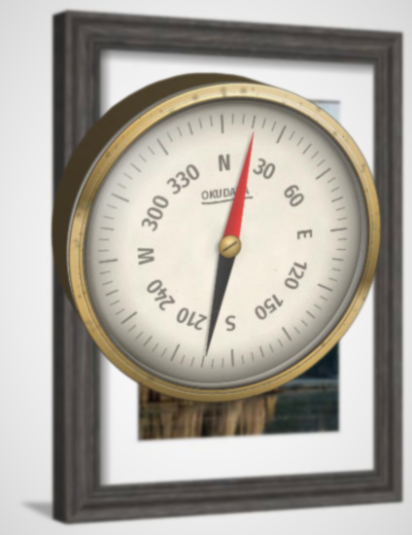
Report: 15 °
